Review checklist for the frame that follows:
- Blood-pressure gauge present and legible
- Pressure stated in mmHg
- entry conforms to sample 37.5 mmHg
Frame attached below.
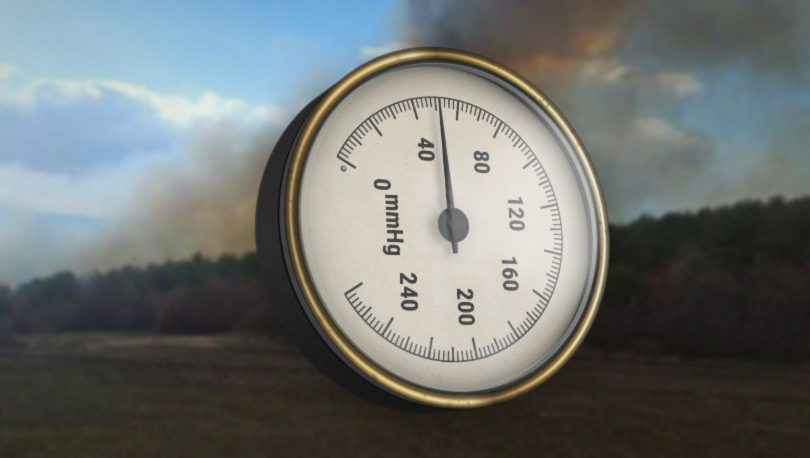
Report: 50 mmHg
